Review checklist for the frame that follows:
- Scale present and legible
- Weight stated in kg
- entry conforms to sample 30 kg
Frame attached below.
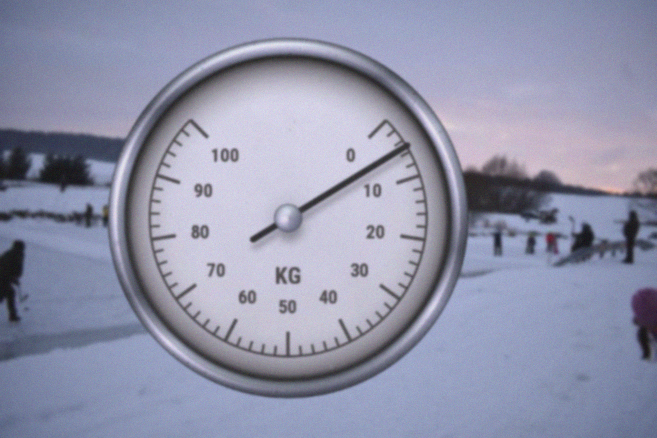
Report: 5 kg
